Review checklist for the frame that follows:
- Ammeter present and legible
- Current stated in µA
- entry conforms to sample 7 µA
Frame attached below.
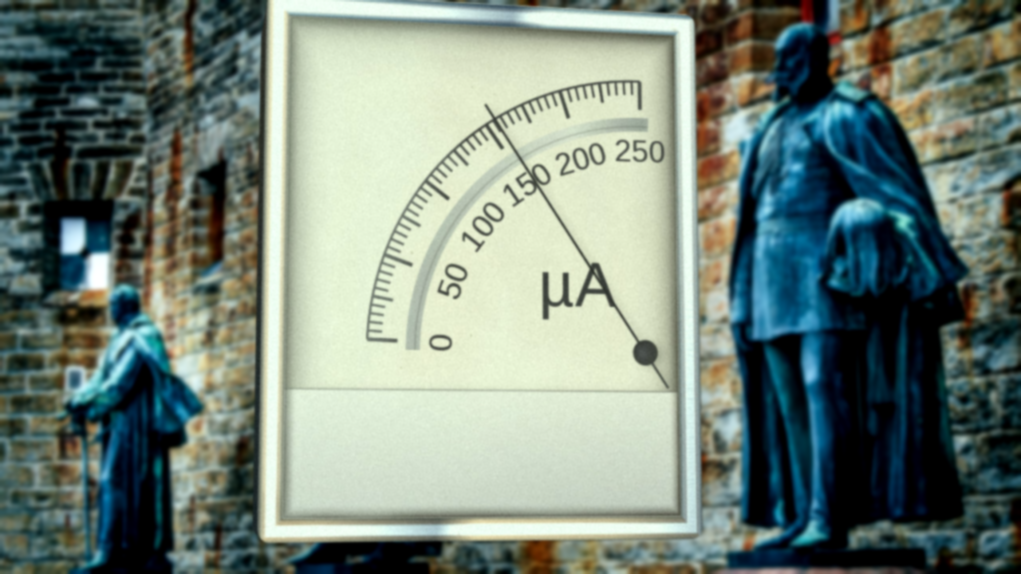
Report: 155 µA
